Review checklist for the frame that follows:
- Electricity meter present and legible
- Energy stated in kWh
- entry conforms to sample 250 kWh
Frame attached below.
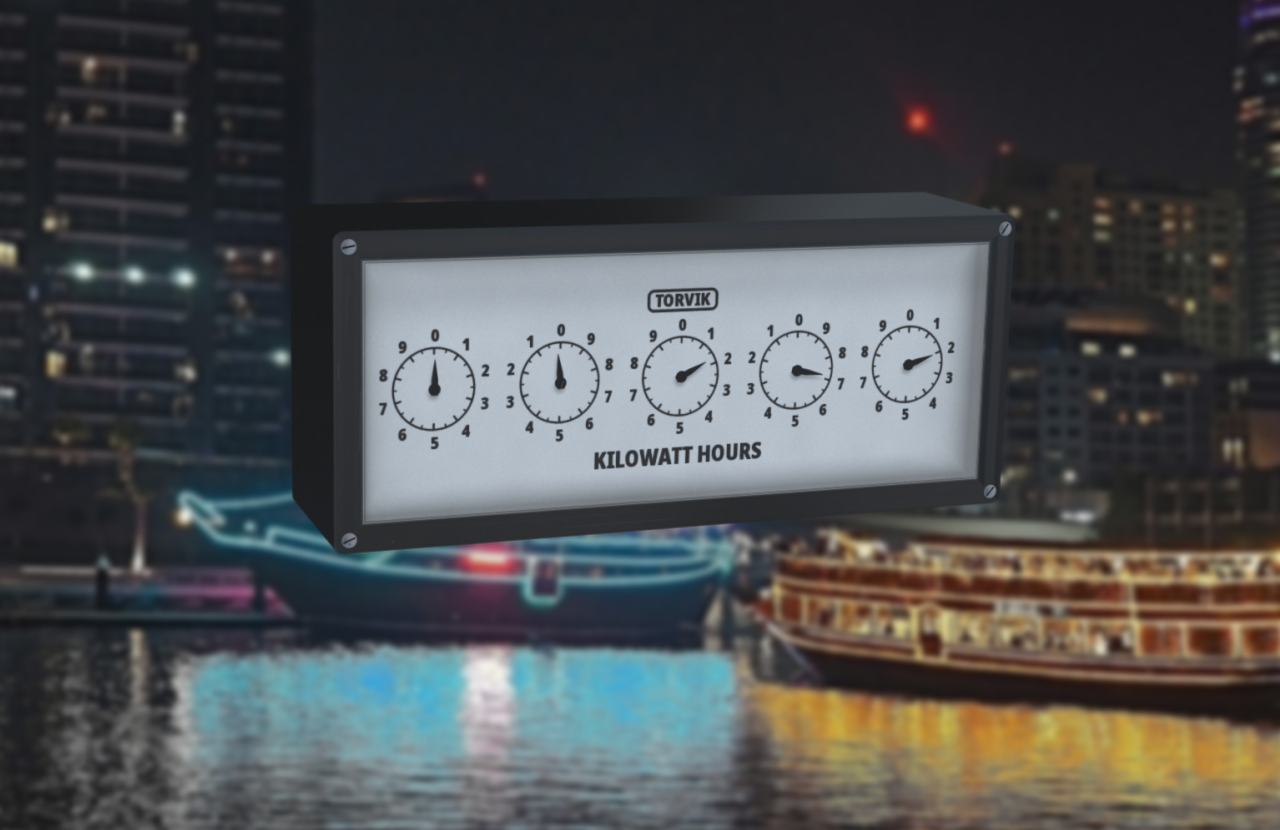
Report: 172 kWh
